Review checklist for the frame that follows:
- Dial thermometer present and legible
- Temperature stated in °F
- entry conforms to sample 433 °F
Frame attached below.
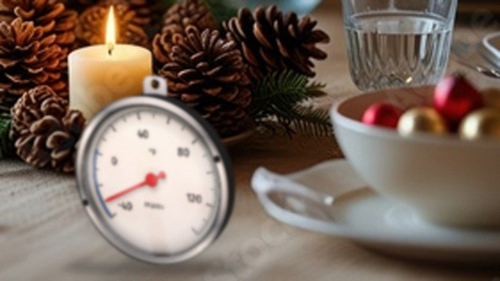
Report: -30 °F
